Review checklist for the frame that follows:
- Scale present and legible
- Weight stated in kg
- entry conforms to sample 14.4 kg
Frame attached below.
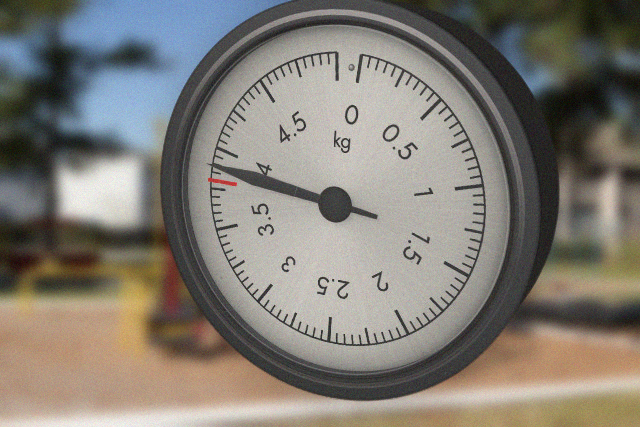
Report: 3.9 kg
